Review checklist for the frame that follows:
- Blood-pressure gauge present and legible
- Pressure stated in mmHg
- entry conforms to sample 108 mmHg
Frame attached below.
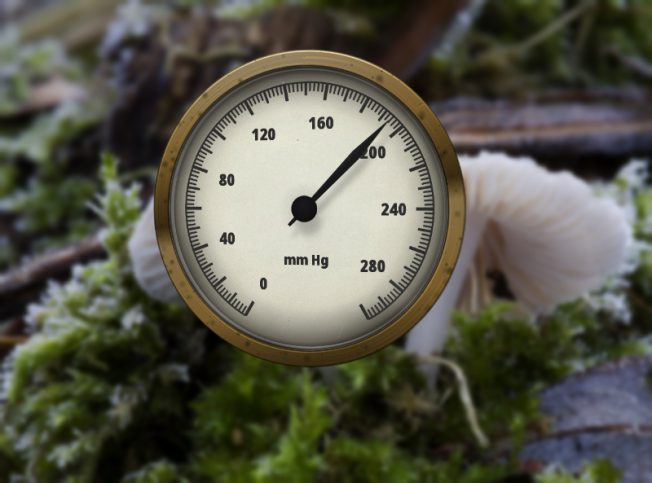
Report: 194 mmHg
